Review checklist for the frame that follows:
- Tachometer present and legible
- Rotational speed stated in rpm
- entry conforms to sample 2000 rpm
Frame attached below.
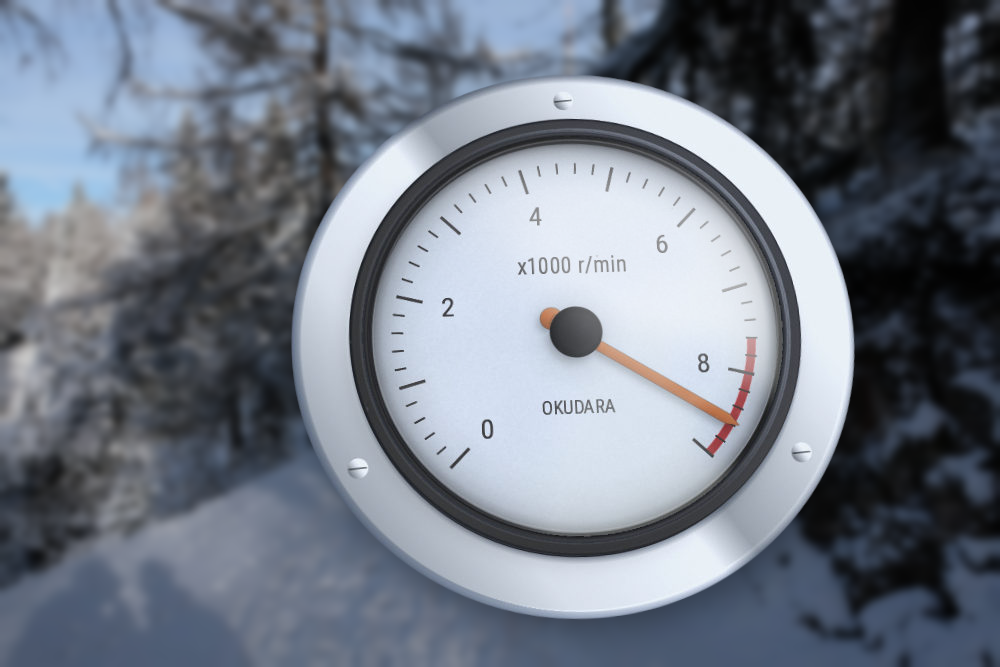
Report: 8600 rpm
